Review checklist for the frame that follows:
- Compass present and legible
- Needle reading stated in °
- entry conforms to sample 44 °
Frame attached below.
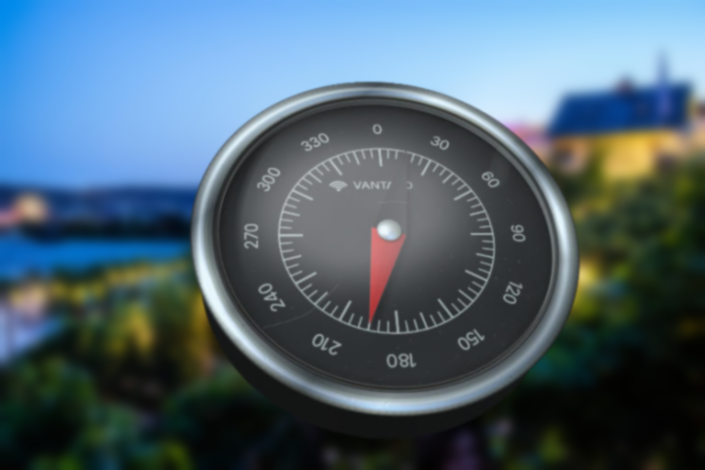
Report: 195 °
